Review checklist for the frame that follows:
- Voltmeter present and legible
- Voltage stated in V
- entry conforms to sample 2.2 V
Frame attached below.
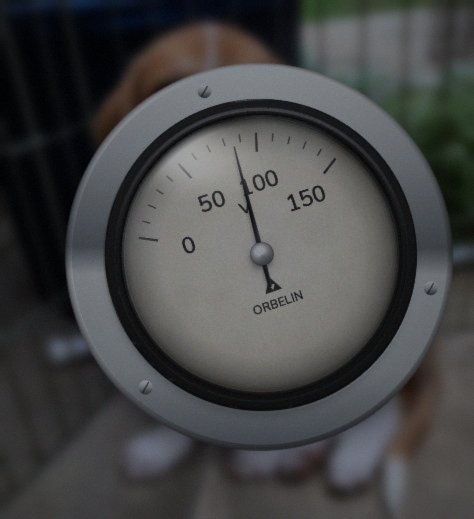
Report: 85 V
